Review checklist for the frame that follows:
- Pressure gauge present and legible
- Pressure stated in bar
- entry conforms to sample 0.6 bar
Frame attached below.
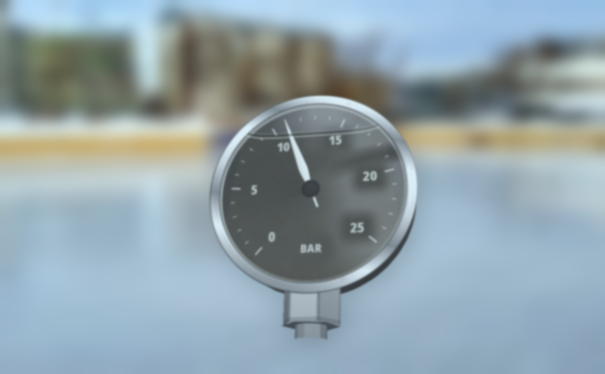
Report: 11 bar
